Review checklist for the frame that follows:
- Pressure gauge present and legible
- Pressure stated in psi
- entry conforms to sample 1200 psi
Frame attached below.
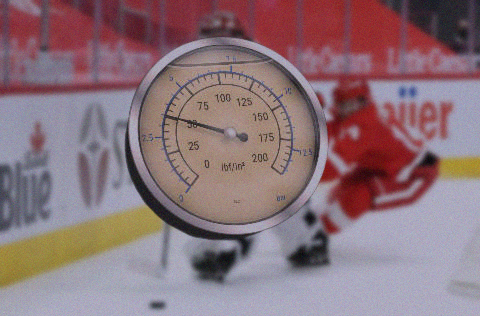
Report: 50 psi
